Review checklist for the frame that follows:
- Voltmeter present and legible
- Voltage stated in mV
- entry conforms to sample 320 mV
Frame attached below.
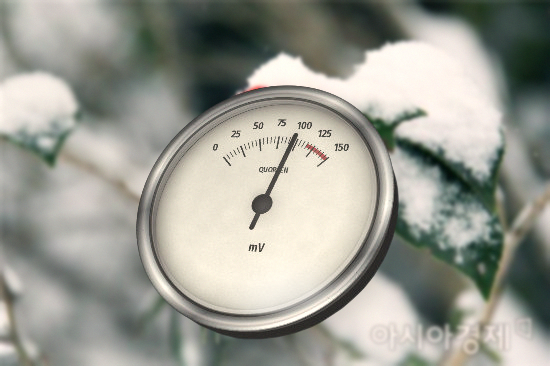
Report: 100 mV
